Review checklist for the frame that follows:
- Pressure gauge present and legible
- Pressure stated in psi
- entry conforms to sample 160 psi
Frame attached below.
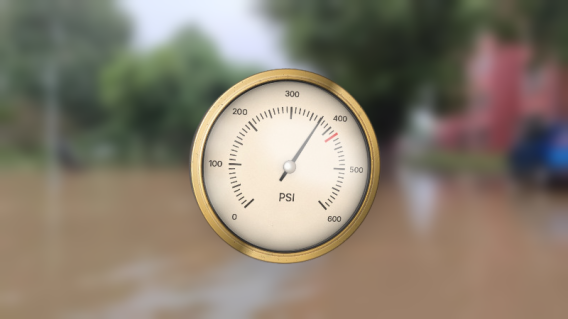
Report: 370 psi
